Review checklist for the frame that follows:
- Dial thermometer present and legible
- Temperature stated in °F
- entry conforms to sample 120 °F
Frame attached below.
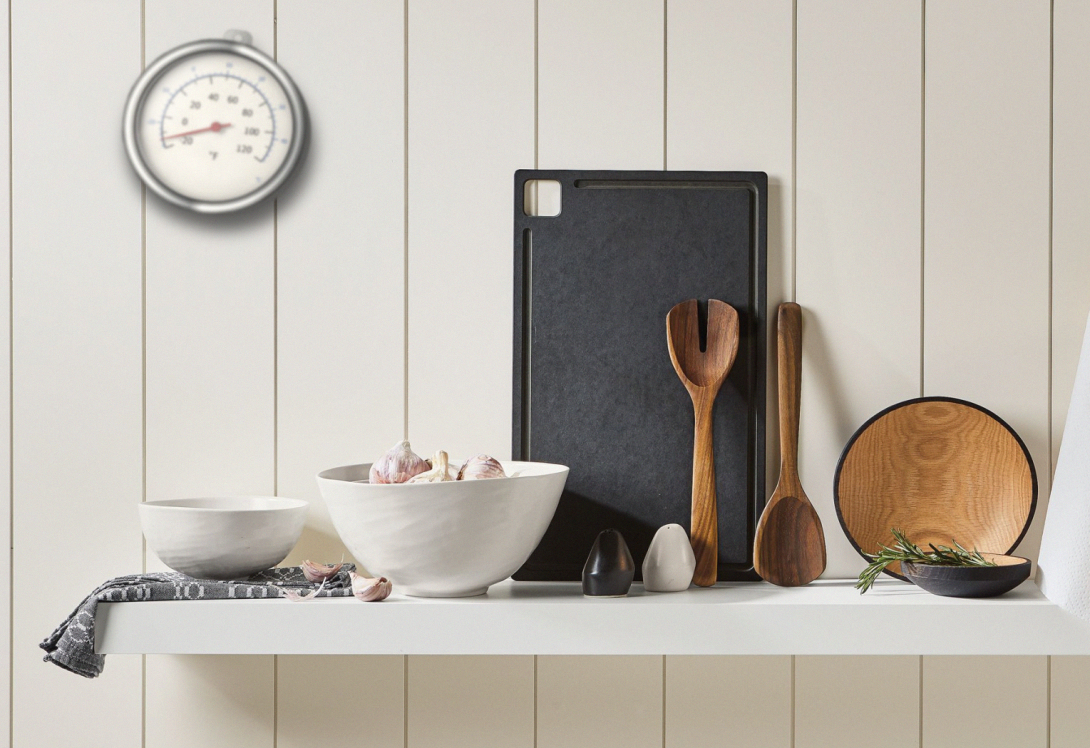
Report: -15 °F
